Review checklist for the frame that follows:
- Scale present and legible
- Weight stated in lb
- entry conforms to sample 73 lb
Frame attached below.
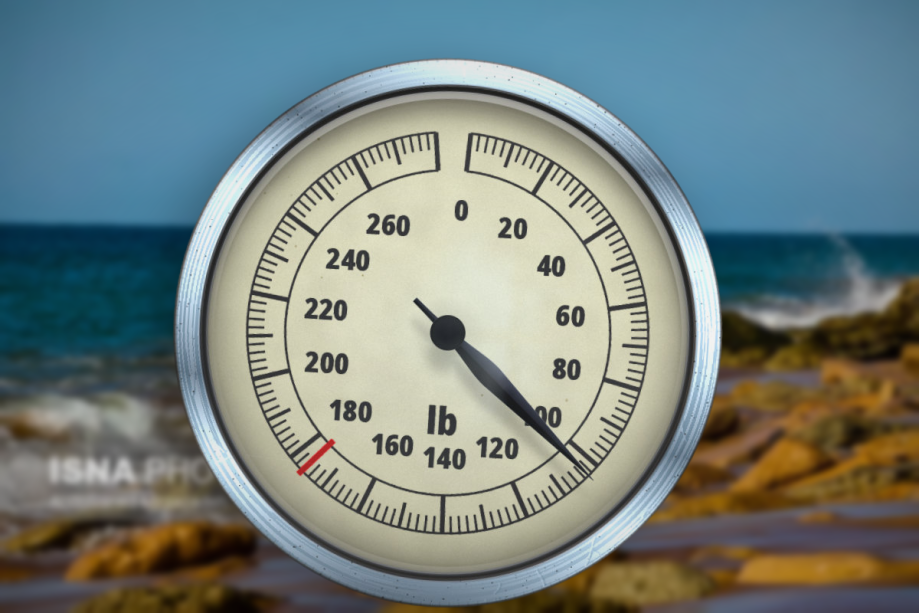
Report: 103 lb
